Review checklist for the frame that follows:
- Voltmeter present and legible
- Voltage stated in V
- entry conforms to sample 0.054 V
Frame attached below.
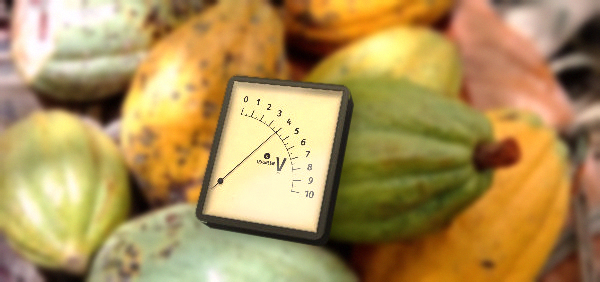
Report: 4 V
